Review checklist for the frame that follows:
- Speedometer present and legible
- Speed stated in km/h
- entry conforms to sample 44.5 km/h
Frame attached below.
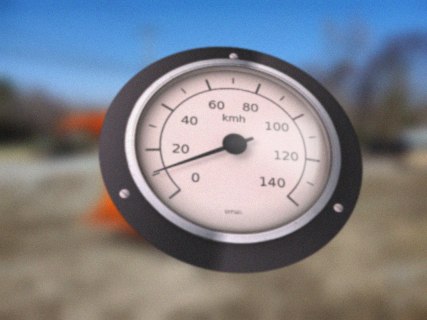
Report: 10 km/h
